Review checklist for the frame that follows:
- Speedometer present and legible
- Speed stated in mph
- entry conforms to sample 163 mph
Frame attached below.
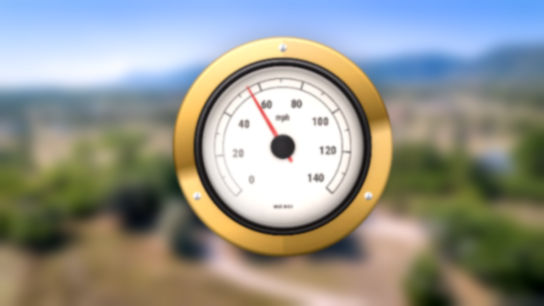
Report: 55 mph
